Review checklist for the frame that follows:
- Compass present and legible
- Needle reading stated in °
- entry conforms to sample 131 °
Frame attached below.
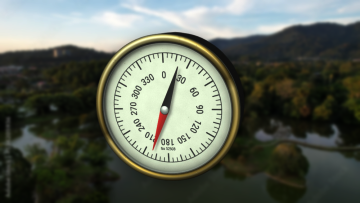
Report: 200 °
